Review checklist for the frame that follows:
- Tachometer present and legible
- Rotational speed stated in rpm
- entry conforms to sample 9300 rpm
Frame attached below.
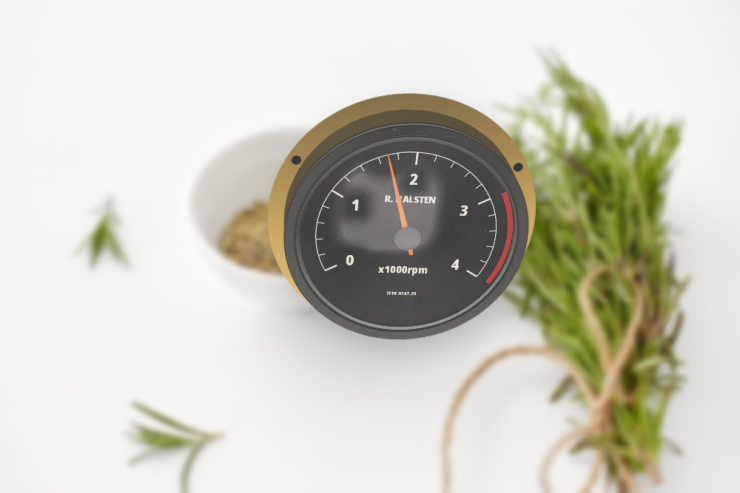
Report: 1700 rpm
